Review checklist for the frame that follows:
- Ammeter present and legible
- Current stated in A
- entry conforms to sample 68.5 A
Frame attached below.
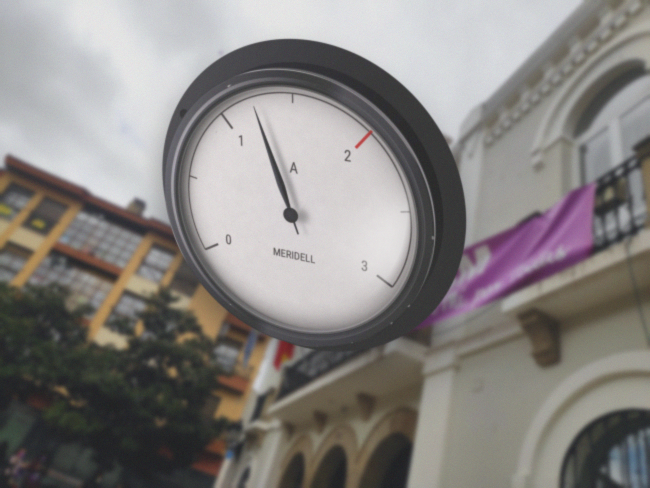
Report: 1.25 A
